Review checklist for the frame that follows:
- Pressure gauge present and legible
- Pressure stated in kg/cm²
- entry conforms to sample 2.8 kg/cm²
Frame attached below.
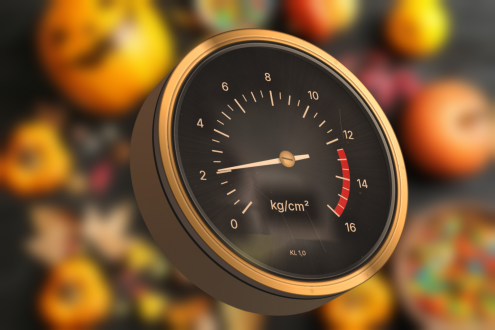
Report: 2 kg/cm²
